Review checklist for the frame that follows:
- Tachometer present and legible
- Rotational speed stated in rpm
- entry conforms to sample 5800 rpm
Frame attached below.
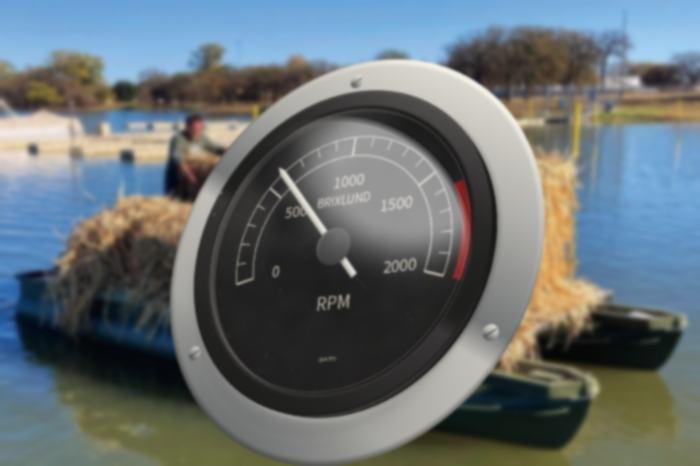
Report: 600 rpm
